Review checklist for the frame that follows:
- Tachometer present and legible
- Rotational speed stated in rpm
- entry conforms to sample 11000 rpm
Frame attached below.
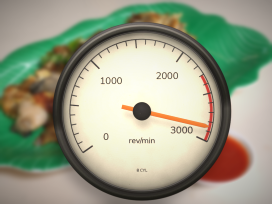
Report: 2850 rpm
